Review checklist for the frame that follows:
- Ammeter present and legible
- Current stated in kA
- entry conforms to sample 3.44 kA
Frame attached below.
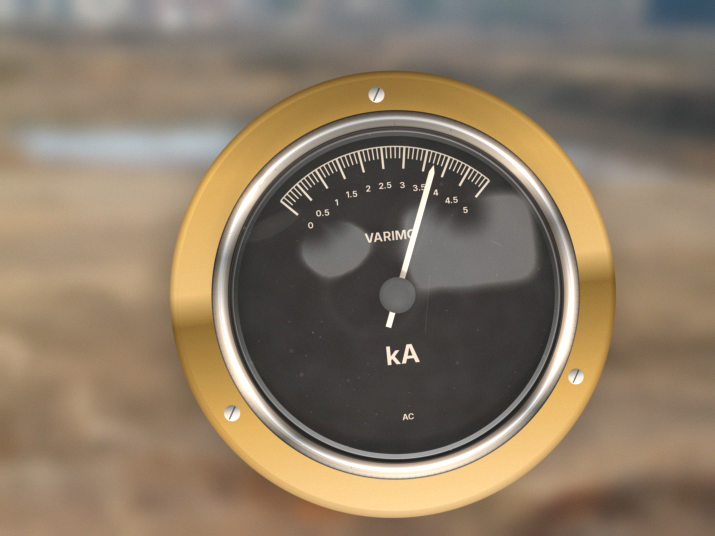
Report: 3.7 kA
